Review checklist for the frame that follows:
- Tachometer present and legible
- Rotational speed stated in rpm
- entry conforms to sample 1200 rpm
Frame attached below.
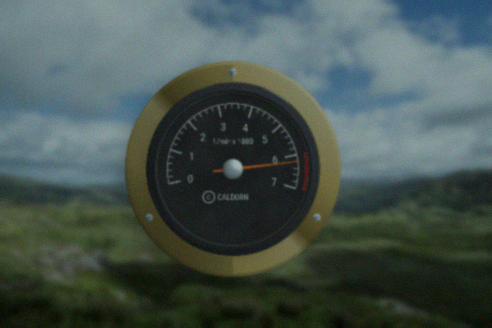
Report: 6200 rpm
